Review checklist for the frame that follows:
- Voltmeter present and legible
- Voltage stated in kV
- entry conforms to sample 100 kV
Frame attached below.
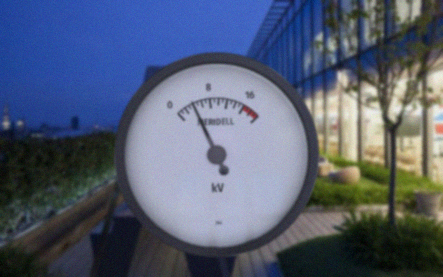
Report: 4 kV
